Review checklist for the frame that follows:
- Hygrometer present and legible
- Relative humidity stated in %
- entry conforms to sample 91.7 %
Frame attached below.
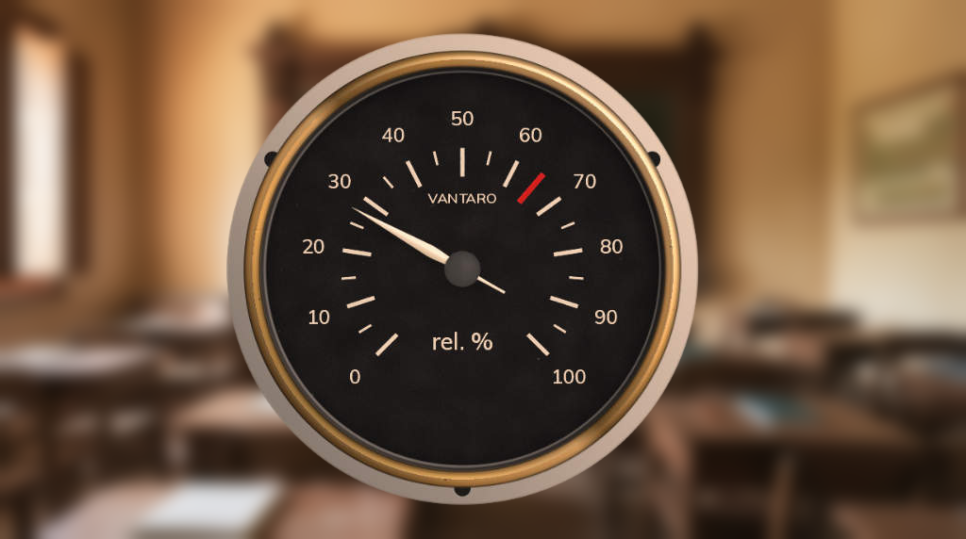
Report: 27.5 %
